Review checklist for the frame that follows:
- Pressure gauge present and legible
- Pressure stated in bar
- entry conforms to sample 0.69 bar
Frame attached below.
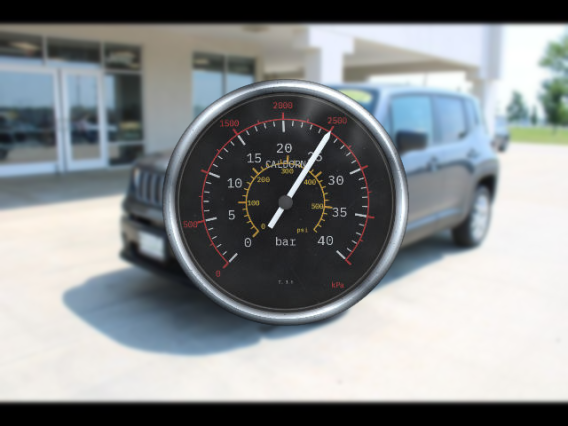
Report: 25 bar
